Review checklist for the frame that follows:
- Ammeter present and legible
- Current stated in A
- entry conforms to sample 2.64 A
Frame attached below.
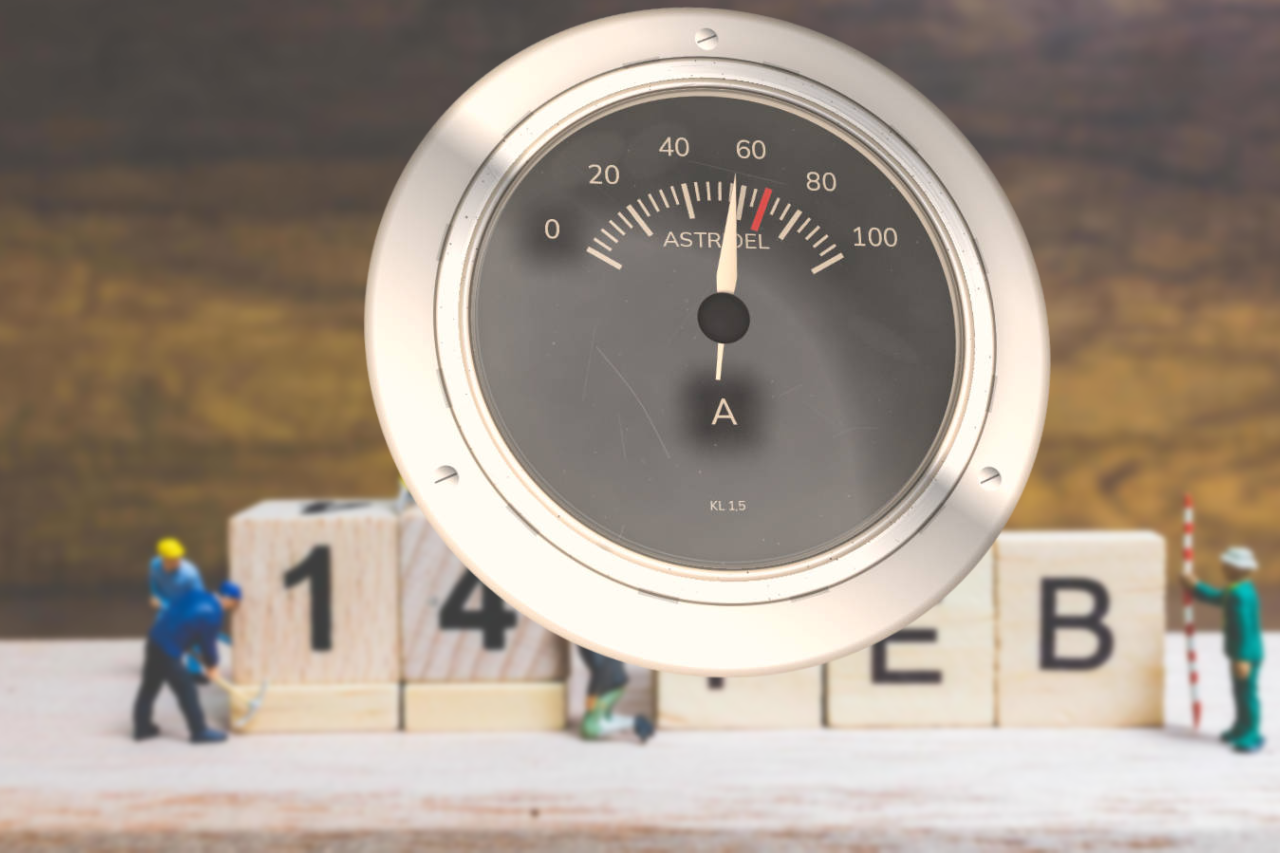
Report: 56 A
